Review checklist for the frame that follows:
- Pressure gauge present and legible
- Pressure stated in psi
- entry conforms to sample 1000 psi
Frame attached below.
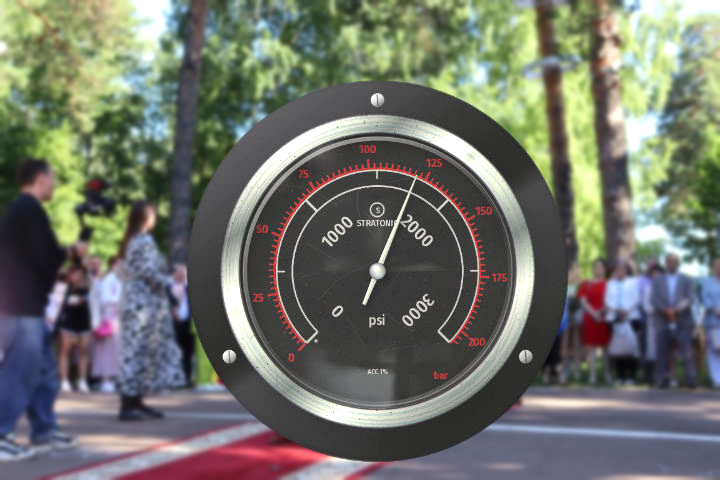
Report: 1750 psi
